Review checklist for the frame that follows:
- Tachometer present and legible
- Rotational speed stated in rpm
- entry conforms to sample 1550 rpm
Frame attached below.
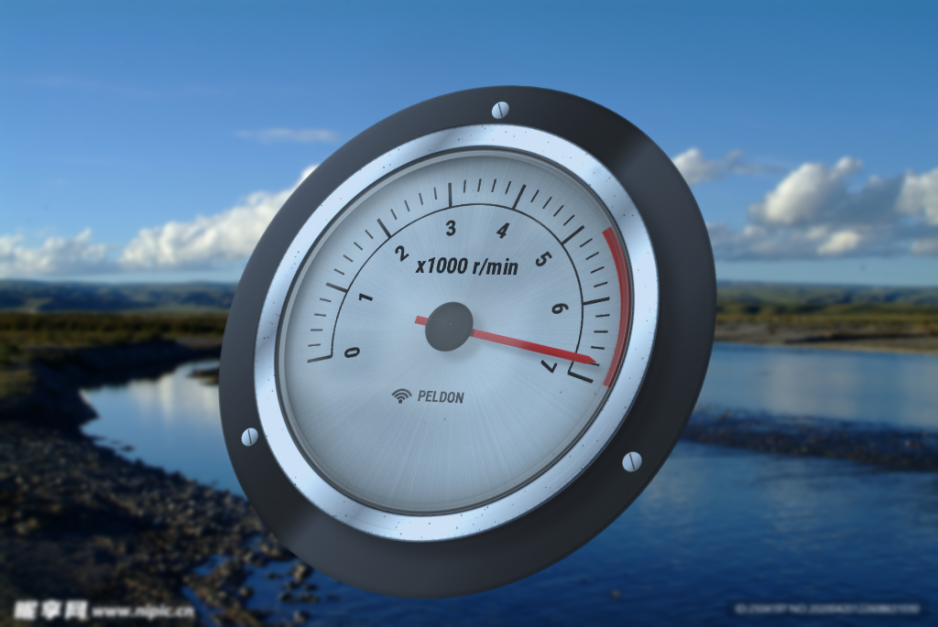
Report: 6800 rpm
